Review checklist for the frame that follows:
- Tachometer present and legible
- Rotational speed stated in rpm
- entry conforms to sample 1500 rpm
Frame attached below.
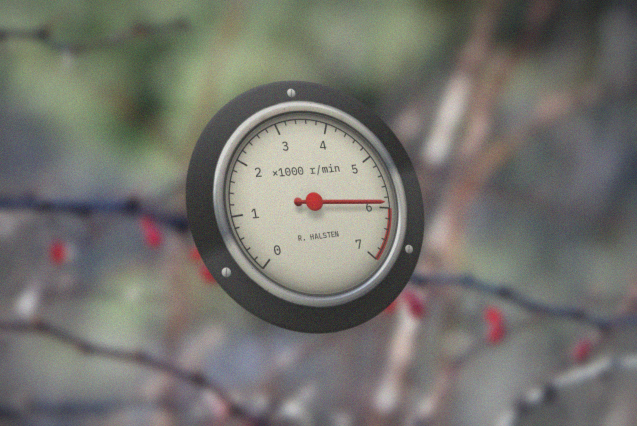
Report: 5900 rpm
